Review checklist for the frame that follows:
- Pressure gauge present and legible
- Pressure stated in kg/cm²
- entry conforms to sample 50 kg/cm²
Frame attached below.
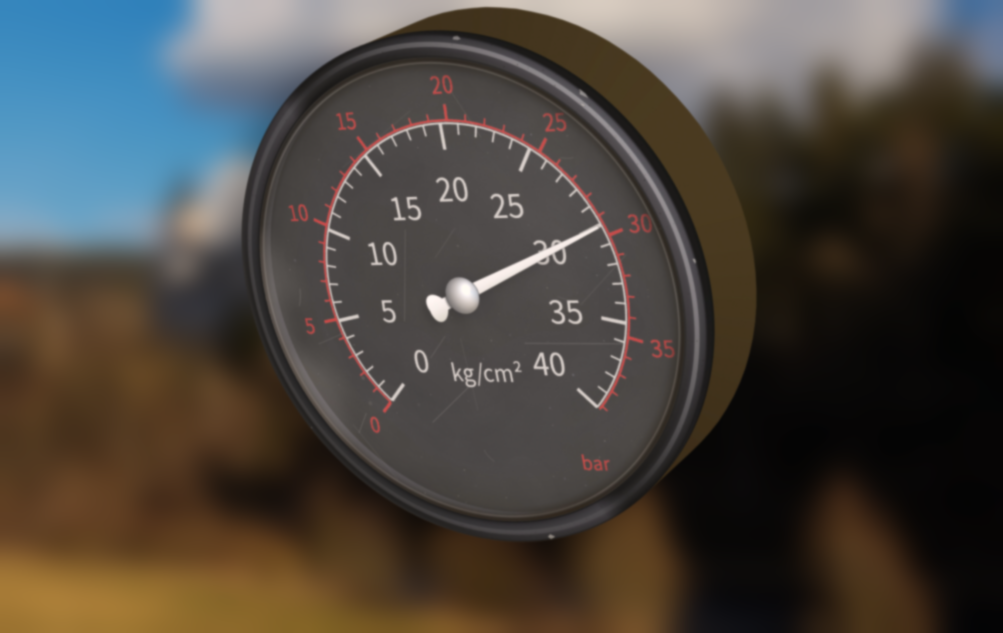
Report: 30 kg/cm²
